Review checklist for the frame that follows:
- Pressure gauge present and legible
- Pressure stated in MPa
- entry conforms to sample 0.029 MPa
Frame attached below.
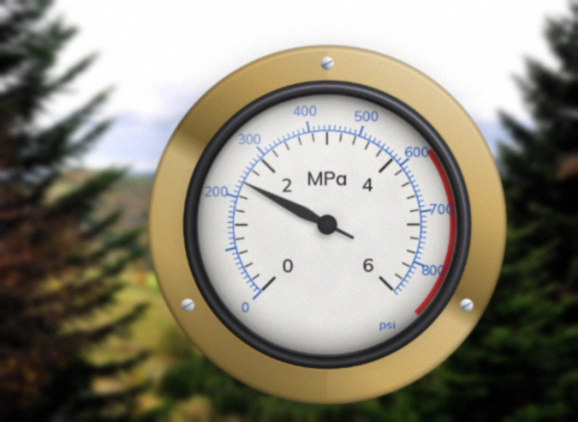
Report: 1.6 MPa
